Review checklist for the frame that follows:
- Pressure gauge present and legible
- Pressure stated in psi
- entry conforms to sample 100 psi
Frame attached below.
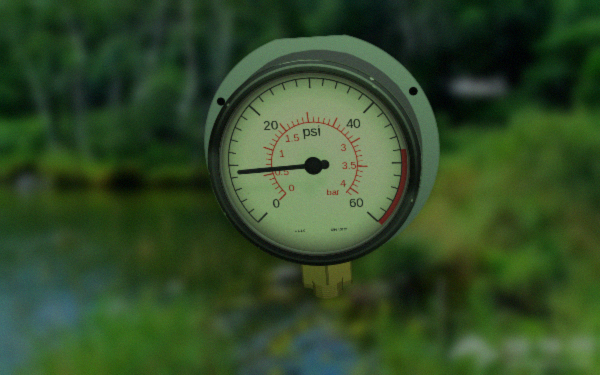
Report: 9 psi
